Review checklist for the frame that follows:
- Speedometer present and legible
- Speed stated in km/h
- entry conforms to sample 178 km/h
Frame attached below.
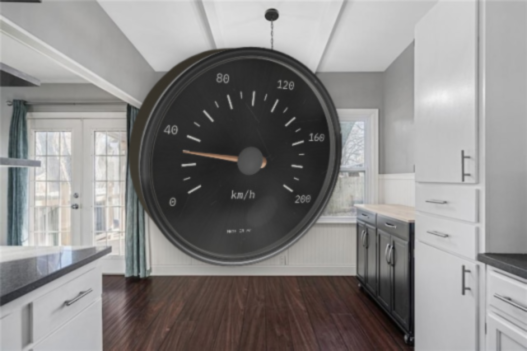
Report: 30 km/h
